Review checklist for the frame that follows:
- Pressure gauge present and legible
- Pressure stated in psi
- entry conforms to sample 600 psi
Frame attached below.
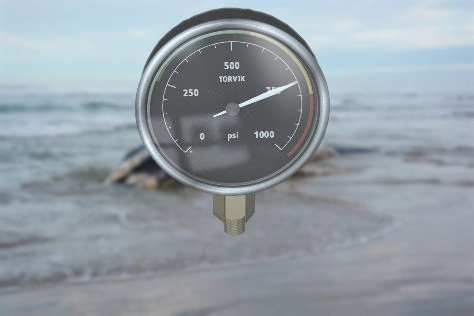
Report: 750 psi
